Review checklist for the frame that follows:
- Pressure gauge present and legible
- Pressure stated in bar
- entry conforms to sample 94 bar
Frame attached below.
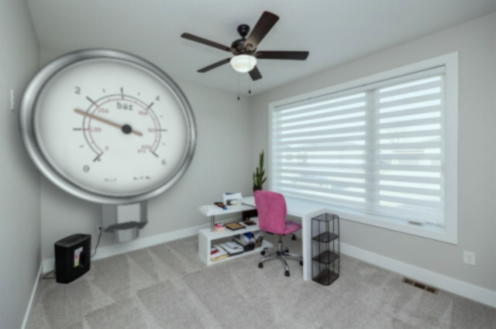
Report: 1.5 bar
